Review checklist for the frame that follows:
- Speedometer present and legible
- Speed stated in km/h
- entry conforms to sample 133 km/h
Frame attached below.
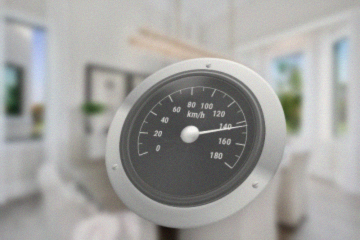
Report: 145 km/h
